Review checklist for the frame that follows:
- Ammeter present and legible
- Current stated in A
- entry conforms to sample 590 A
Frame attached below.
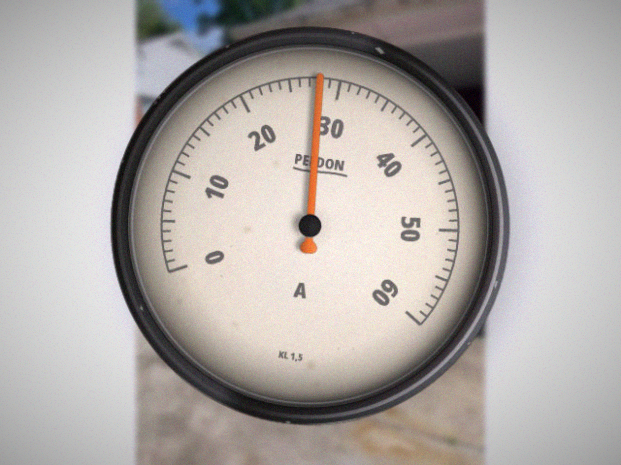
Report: 28 A
